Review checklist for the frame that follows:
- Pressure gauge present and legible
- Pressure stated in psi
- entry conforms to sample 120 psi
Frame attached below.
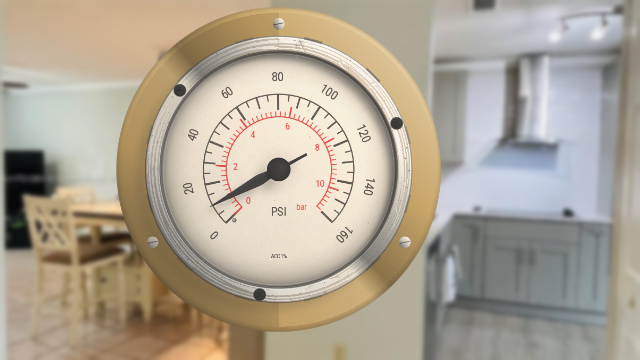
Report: 10 psi
